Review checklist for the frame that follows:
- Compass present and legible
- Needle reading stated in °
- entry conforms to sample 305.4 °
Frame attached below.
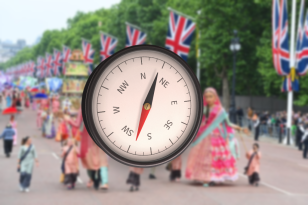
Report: 205 °
